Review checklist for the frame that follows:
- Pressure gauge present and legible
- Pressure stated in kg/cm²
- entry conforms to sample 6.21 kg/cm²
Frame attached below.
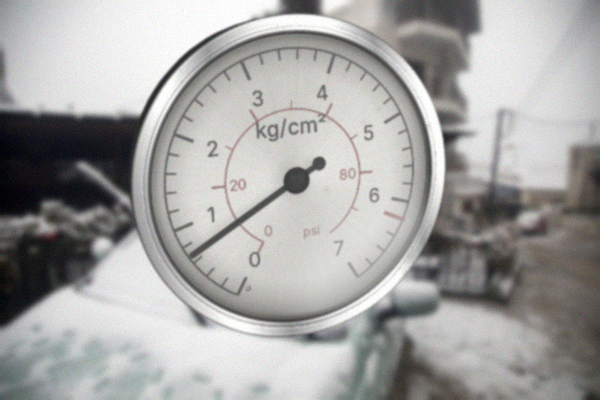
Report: 0.7 kg/cm²
